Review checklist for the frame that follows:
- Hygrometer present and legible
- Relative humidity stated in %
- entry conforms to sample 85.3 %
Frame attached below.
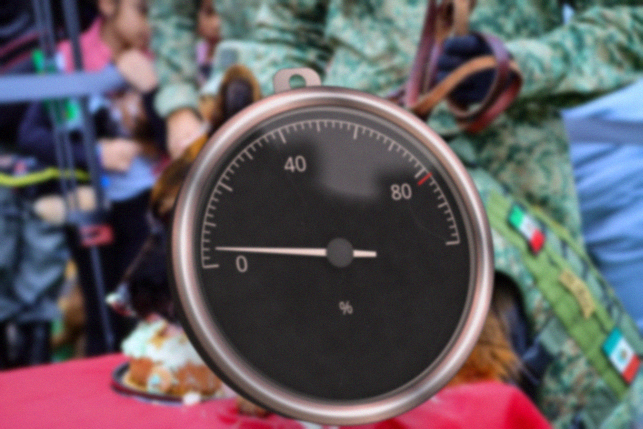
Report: 4 %
